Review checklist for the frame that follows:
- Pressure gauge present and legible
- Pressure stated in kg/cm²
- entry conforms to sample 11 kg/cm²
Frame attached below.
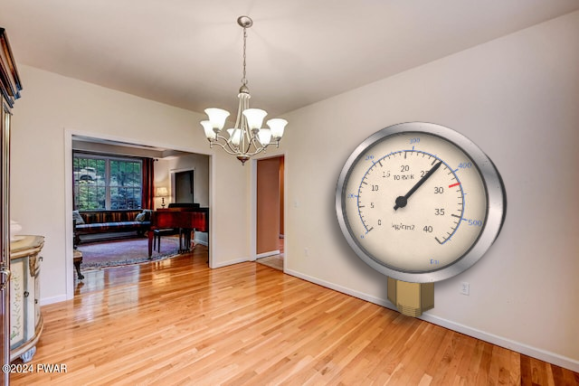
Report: 26 kg/cm²
